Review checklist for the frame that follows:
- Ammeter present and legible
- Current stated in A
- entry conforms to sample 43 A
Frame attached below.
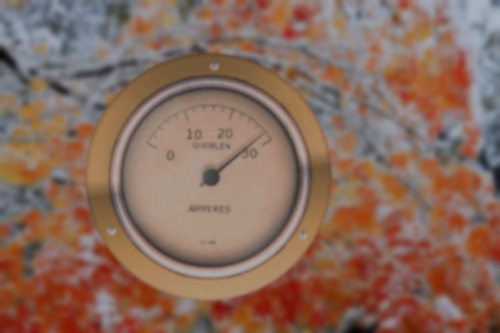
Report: 28 A
